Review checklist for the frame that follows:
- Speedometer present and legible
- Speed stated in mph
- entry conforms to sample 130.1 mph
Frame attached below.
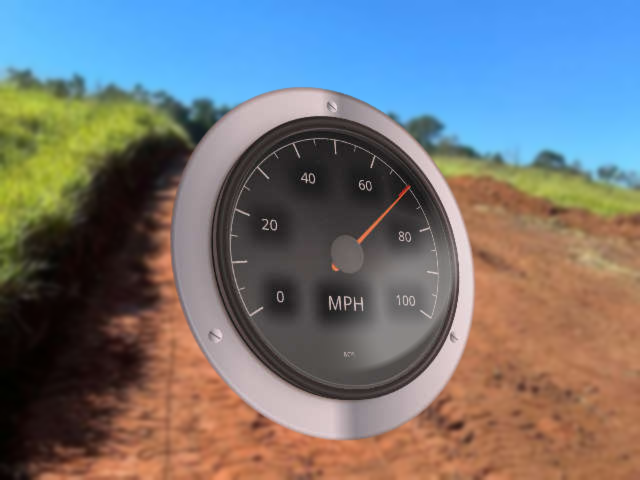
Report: 70 mph
